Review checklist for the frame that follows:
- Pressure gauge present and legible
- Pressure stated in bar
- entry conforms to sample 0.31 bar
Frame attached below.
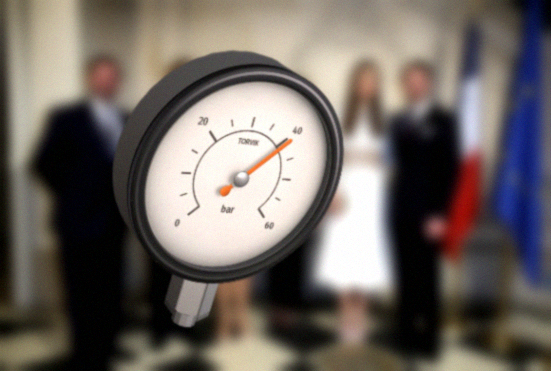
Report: 40 bar
